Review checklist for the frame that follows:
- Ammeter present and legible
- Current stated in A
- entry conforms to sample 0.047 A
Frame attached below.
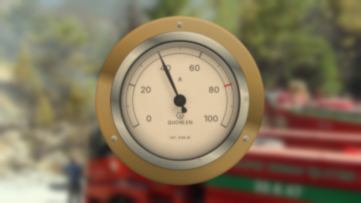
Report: 40 A
